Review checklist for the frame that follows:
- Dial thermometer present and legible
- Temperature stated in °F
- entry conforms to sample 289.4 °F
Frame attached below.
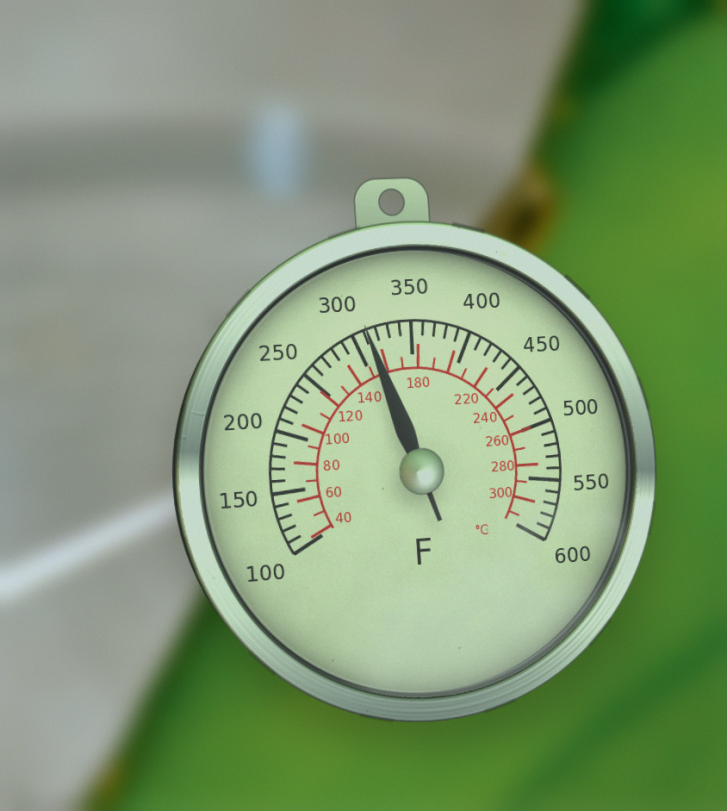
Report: 310 °F
